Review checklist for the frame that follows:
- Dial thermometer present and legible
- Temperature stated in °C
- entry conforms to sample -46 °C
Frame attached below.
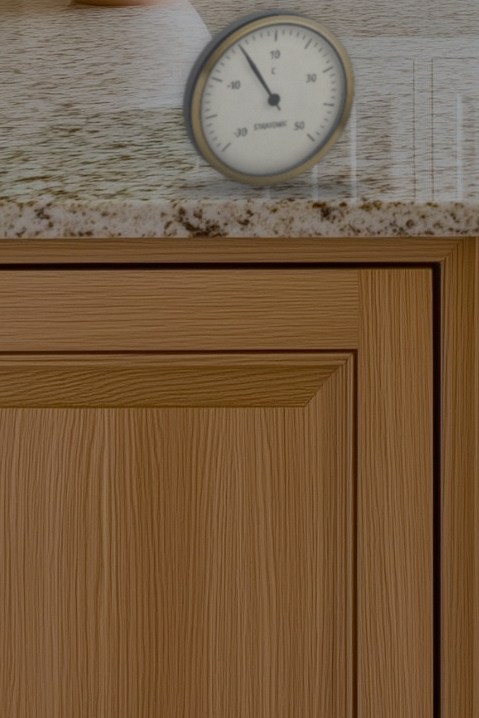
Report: 0 °C
